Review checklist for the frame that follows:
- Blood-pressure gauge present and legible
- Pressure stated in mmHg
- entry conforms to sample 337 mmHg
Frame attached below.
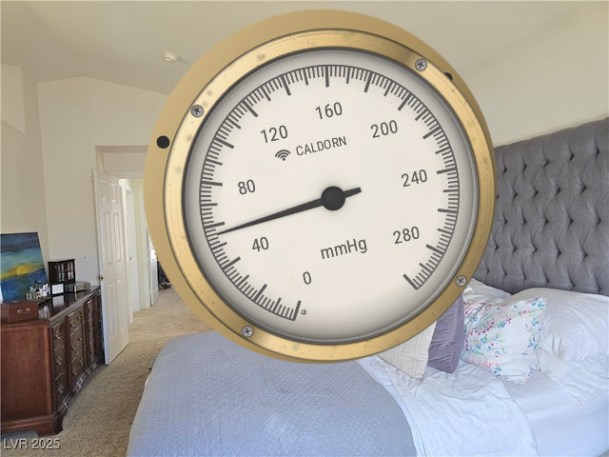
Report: 56 mmHg
